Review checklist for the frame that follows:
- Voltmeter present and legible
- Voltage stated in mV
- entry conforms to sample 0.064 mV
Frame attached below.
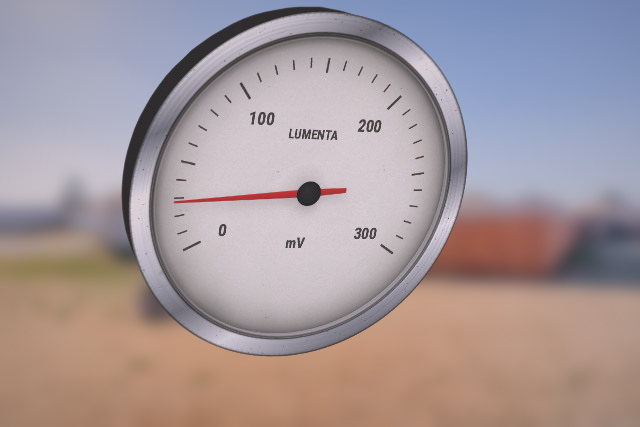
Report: 30 mV
